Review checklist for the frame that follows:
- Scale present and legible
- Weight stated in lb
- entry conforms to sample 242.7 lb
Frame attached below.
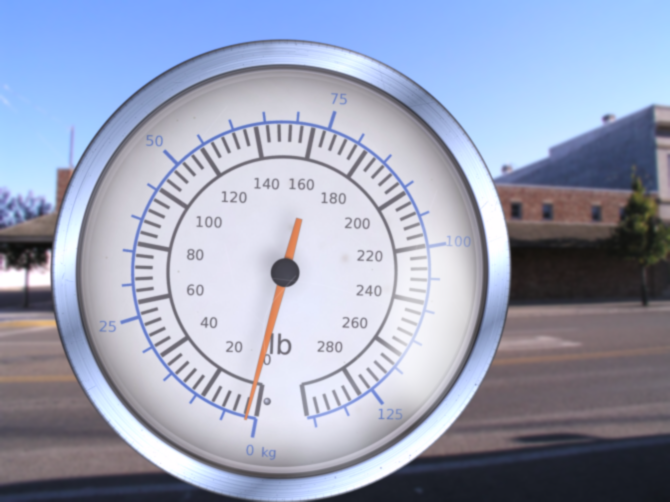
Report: 4 lb
